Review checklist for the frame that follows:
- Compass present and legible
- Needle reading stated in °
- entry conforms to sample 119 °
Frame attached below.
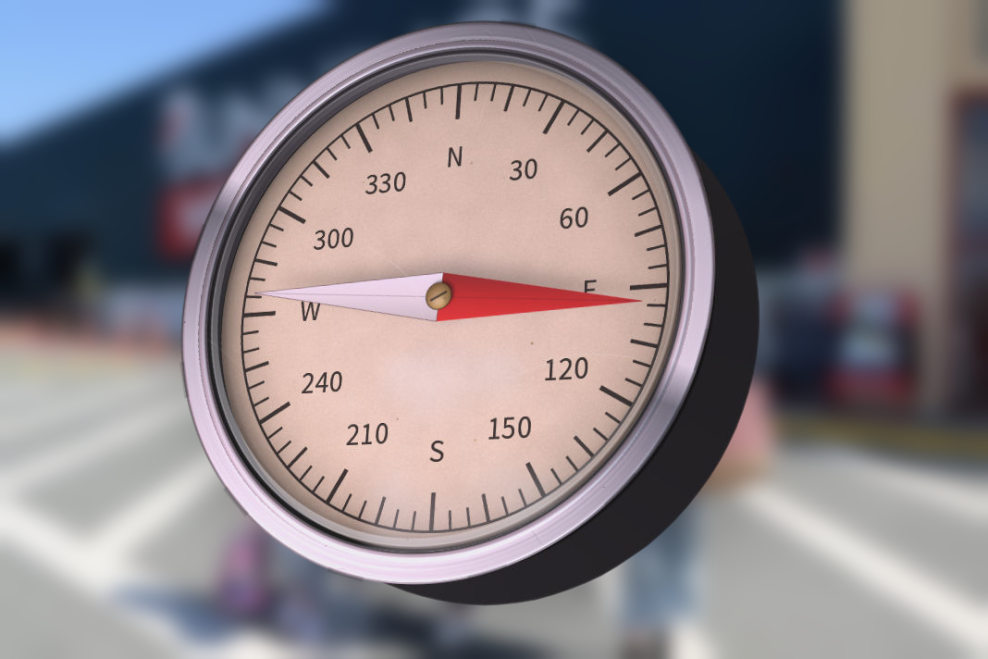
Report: 95 °
